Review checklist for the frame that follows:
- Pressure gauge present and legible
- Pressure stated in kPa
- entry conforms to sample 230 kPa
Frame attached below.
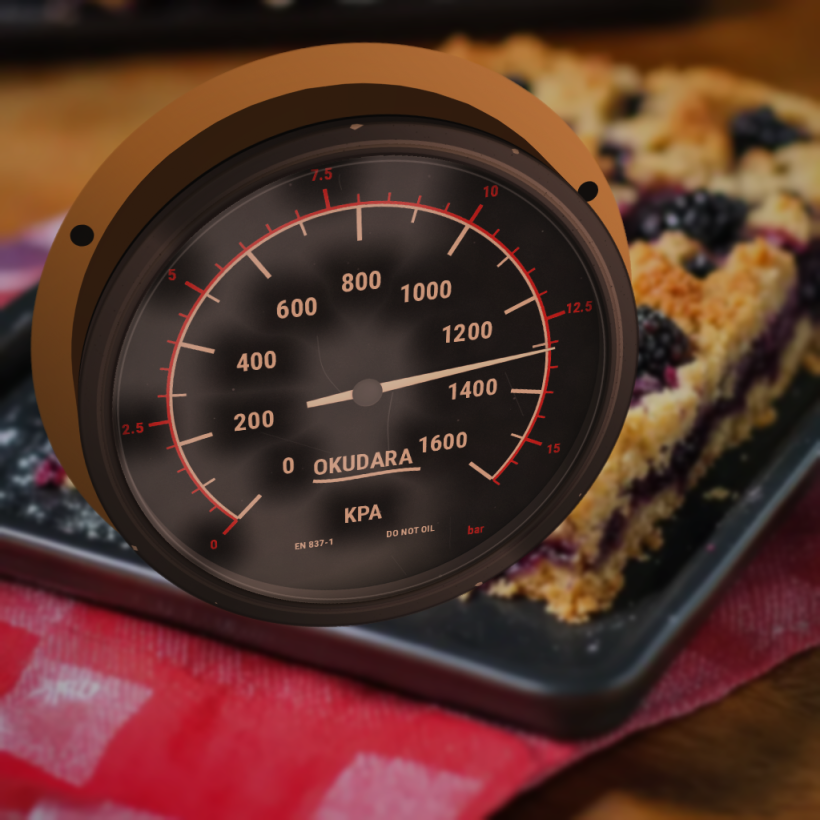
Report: 1300 kPa
